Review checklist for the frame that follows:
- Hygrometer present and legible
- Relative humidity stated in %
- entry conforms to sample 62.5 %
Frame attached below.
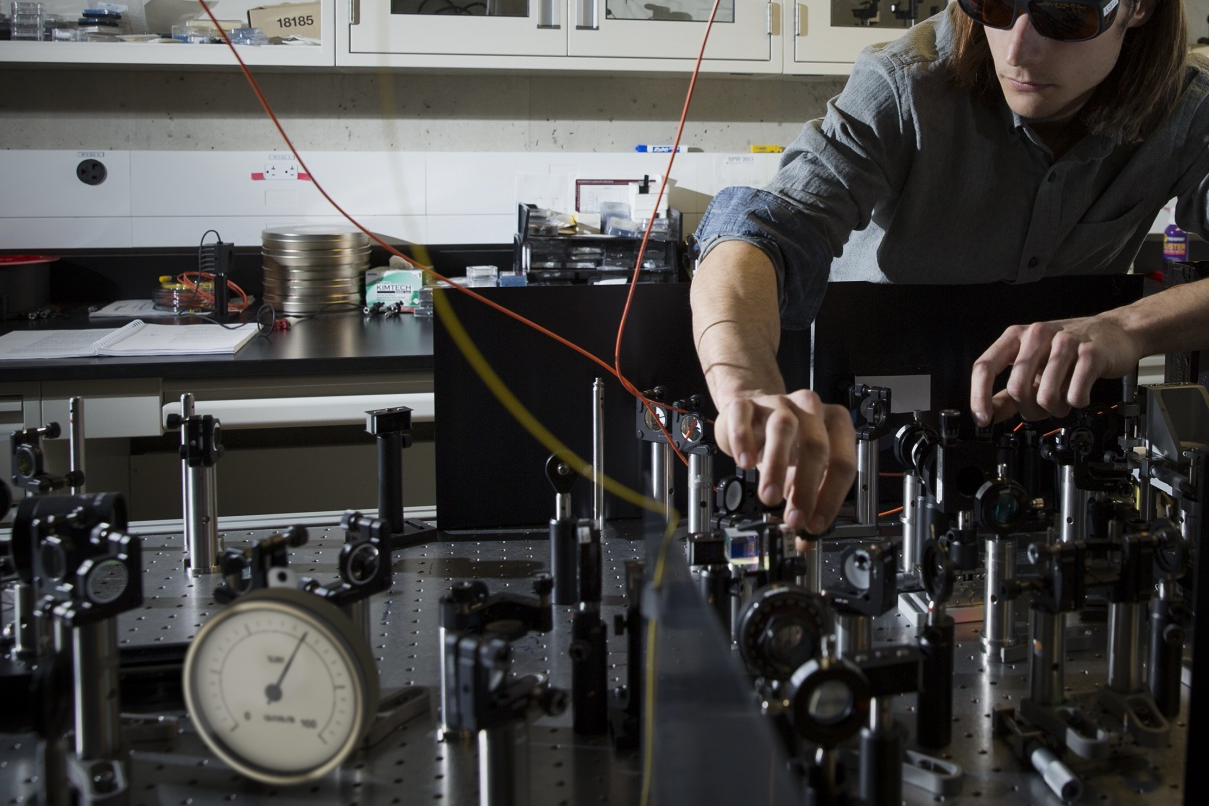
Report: 60 %
